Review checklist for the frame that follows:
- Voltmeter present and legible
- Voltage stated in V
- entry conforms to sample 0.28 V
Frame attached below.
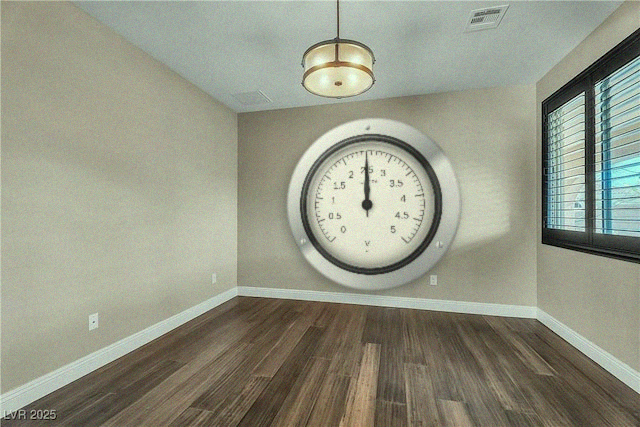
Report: 2.5 V
